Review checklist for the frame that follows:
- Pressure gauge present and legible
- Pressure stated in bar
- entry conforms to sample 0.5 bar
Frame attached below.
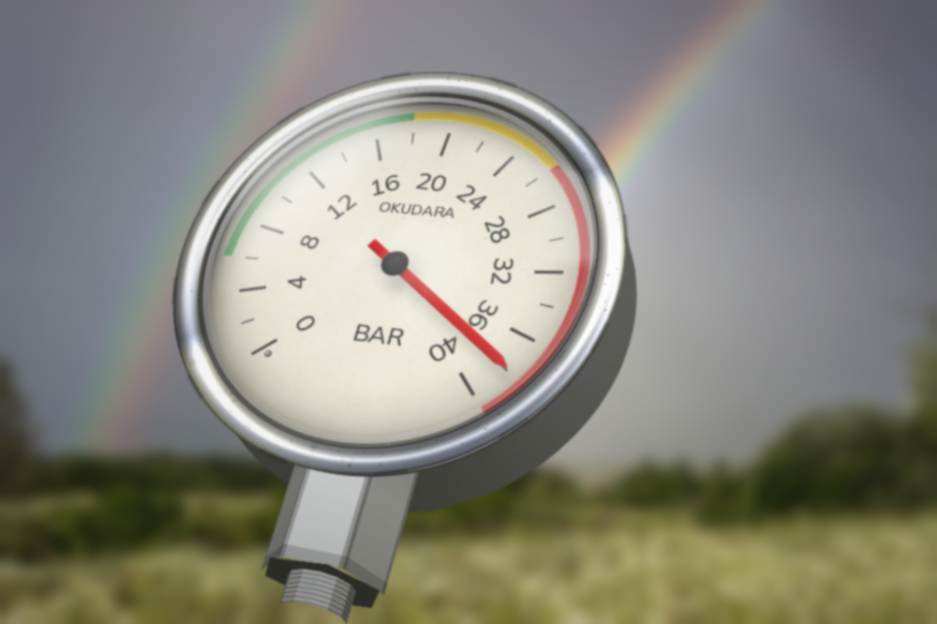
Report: 38 bar
